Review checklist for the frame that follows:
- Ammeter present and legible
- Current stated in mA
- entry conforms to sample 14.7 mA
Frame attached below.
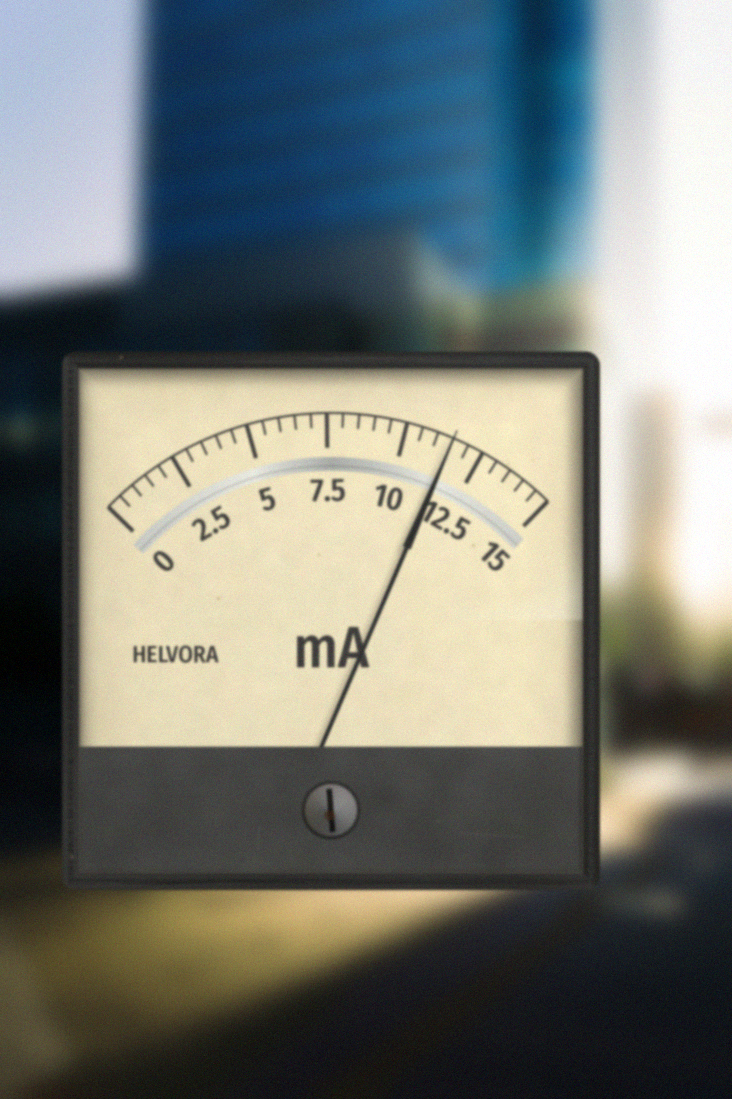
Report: 11.5 mA
